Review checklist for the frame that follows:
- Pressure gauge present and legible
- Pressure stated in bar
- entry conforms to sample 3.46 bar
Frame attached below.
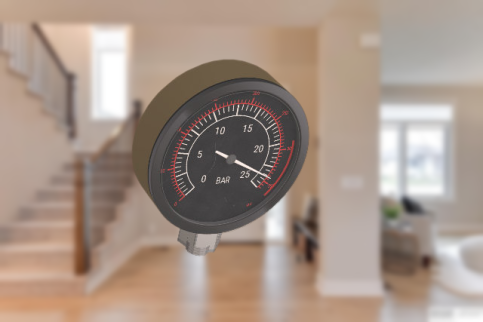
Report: 23.5 bar
